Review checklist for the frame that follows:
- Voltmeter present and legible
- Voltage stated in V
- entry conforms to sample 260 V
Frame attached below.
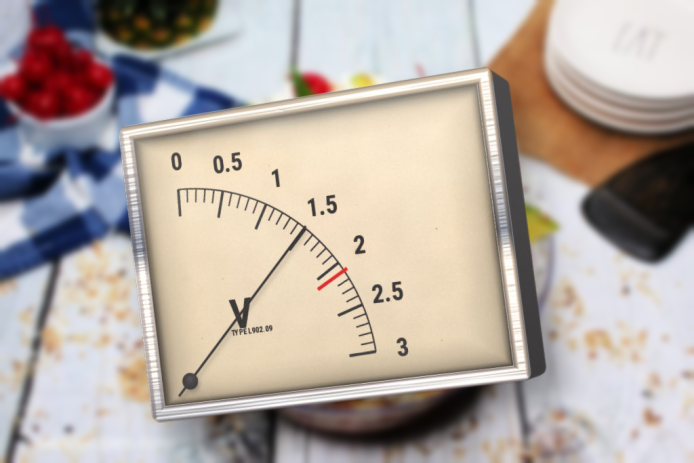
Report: 1.5 V
